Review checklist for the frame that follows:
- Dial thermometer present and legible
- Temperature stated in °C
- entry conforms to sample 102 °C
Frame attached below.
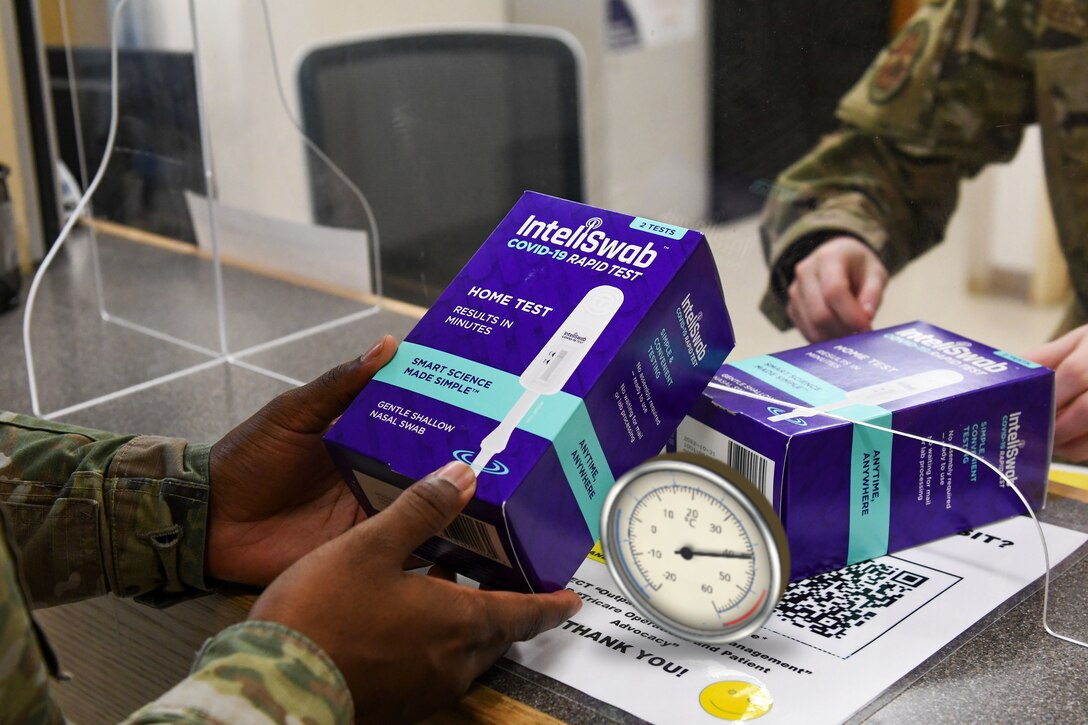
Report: 40 °C
